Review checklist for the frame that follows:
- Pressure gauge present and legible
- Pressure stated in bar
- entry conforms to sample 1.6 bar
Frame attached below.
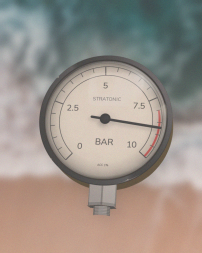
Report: 8.75 bar
